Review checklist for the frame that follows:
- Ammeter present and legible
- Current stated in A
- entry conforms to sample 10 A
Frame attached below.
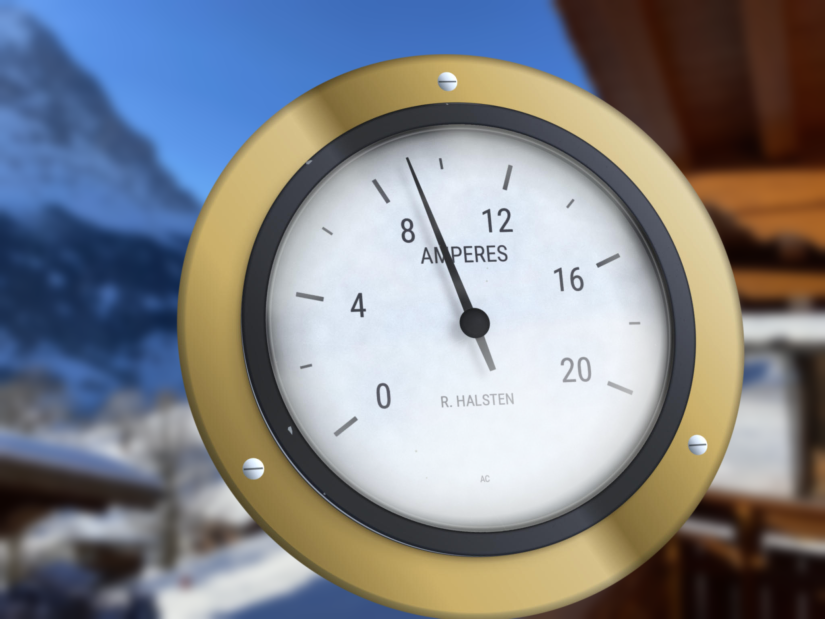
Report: 9 A
